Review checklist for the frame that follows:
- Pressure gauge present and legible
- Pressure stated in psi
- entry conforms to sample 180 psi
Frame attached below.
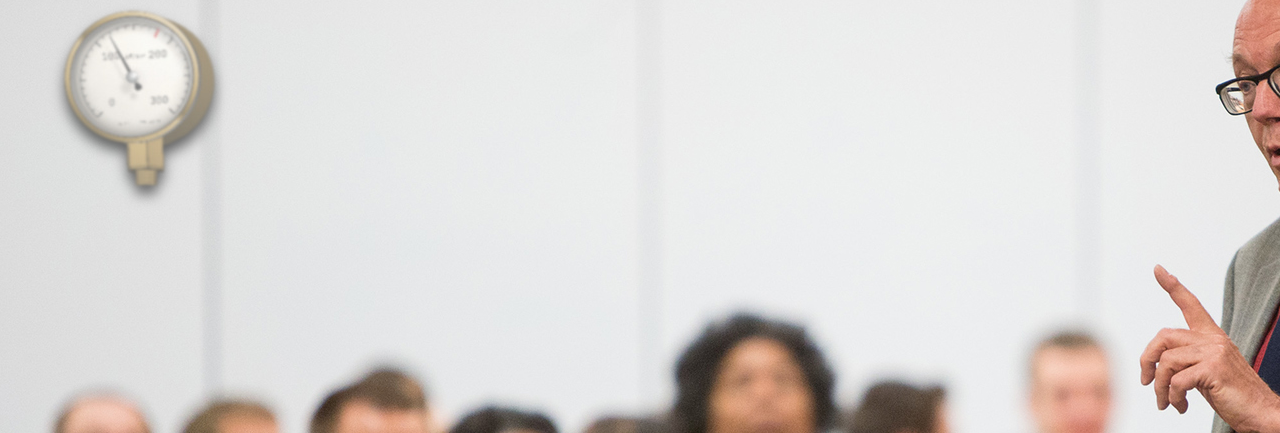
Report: 120 psi
